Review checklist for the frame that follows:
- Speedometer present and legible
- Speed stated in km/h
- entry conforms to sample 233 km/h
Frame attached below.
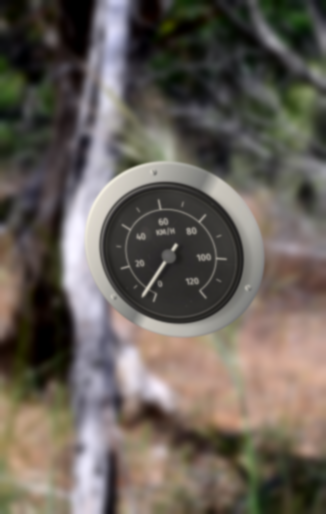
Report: 5 km/h
